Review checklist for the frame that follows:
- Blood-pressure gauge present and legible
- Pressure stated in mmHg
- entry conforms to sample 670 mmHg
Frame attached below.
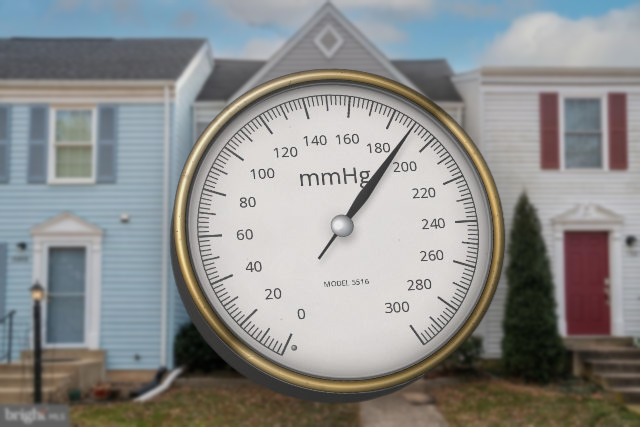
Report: 190 mmHg
